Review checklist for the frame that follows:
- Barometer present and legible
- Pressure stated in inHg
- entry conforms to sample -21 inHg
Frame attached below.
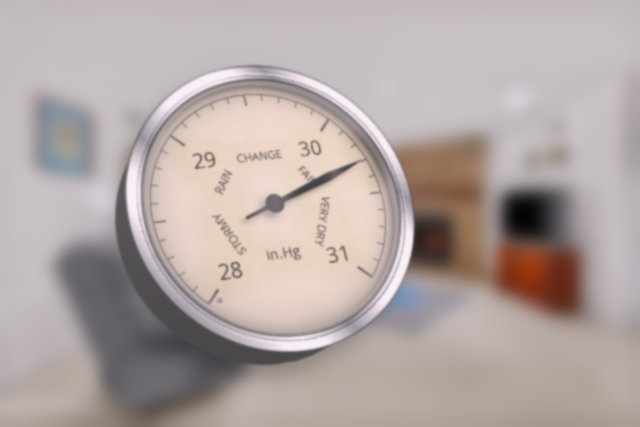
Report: 30.3 inHg
